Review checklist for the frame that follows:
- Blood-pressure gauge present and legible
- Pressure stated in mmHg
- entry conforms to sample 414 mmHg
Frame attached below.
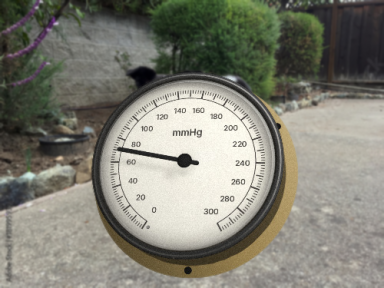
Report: 70 mmHg
